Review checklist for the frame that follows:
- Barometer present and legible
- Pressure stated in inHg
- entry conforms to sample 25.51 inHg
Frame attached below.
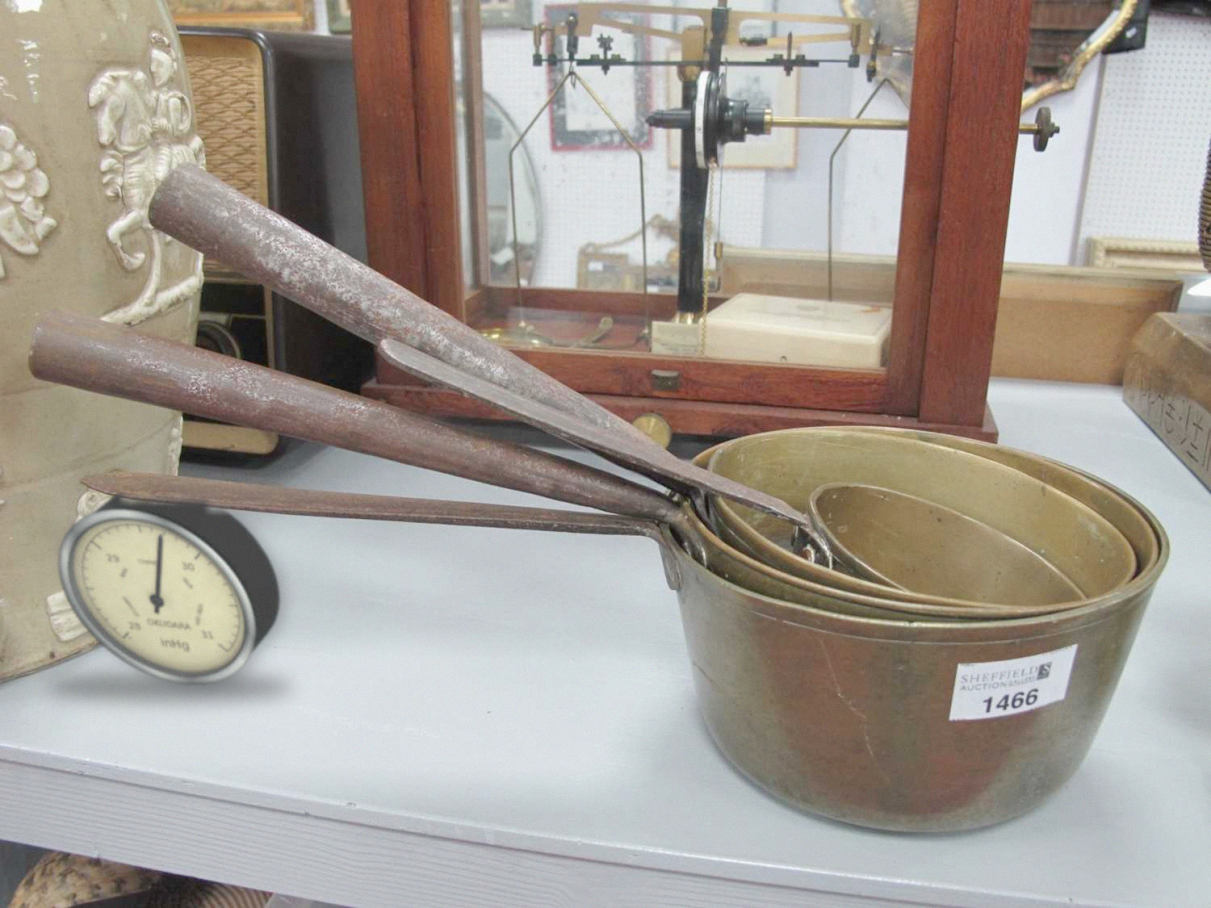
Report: 29.7 inHg
